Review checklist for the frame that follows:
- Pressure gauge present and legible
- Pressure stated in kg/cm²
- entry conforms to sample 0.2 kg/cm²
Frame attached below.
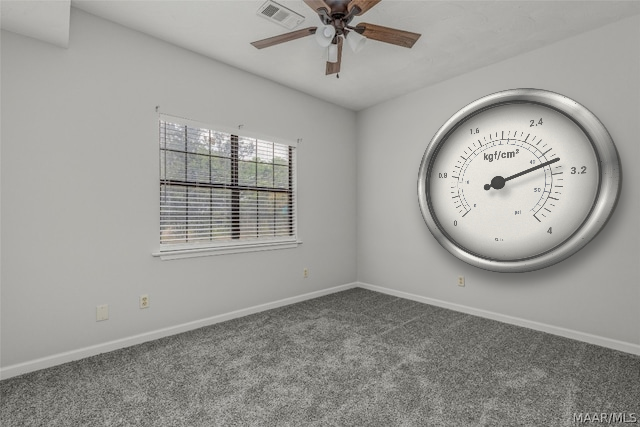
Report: 3 kg/cm²
